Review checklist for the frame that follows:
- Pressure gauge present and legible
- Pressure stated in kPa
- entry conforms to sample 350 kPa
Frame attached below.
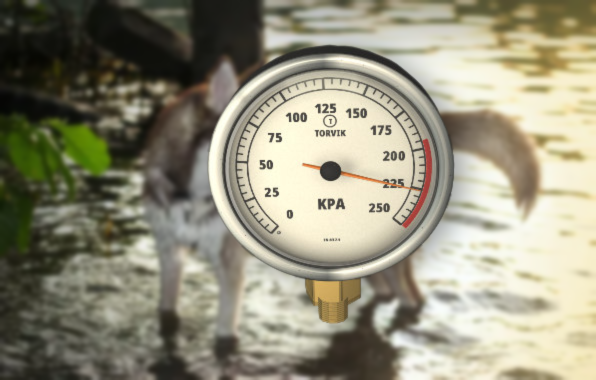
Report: 225 kPa
